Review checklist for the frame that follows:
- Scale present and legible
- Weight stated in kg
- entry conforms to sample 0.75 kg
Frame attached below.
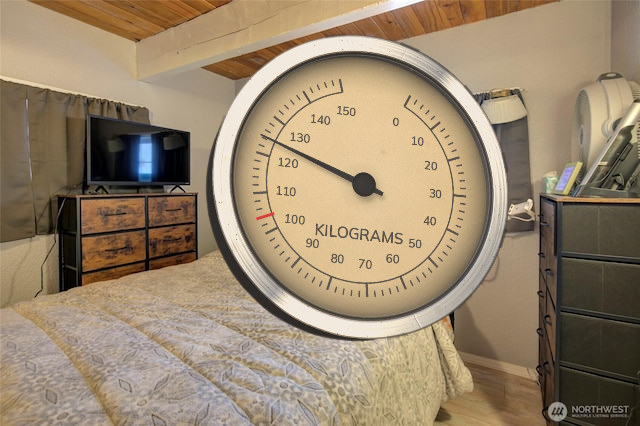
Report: 124 kg
